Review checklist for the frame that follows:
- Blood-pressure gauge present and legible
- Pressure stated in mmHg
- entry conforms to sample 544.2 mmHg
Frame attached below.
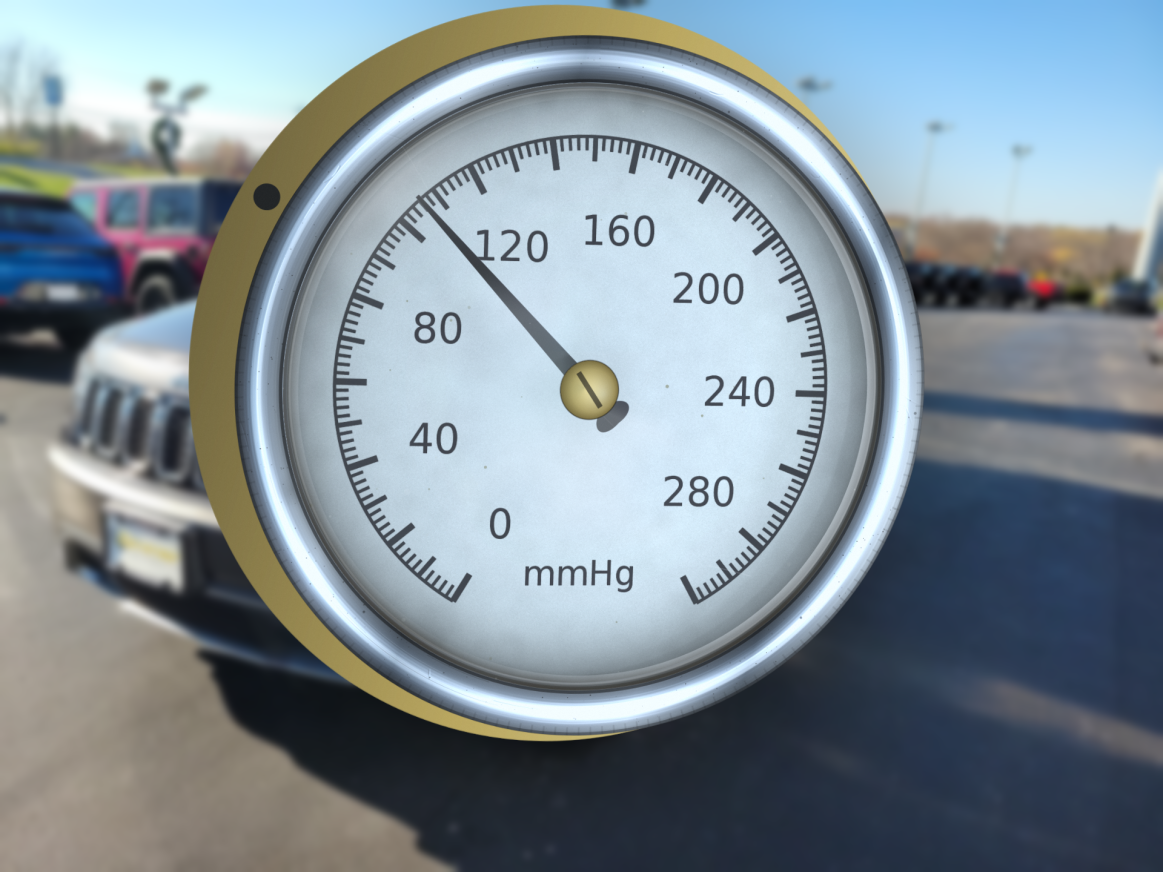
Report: 106 mmHg
